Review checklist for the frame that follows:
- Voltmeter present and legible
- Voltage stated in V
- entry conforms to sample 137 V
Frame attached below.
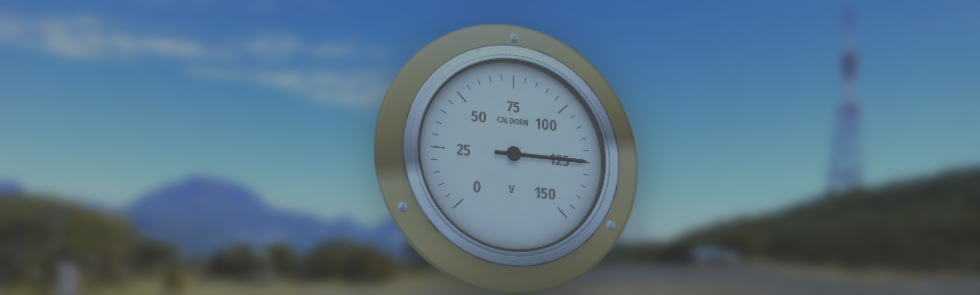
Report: 125 V
